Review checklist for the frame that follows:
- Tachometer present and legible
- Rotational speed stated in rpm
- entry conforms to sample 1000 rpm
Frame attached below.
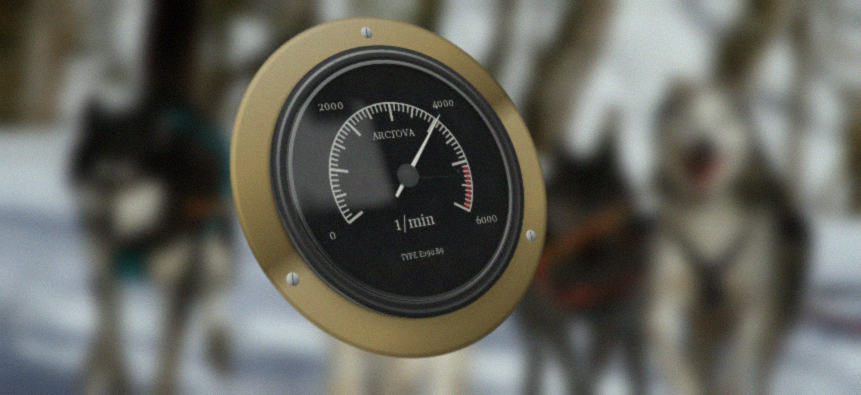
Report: 4000 rpm
